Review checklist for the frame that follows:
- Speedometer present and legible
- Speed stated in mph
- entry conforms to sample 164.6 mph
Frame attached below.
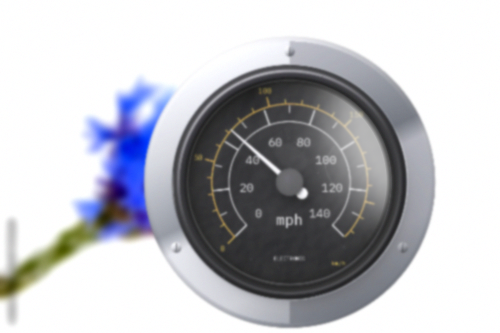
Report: 45 mph
